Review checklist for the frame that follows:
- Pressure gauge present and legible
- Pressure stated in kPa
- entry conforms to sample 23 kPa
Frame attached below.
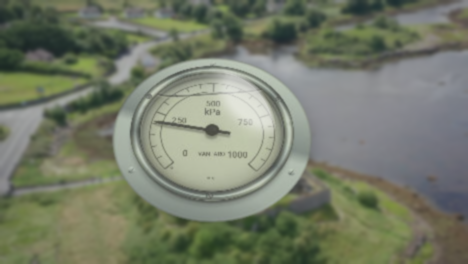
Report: 200 kPa
